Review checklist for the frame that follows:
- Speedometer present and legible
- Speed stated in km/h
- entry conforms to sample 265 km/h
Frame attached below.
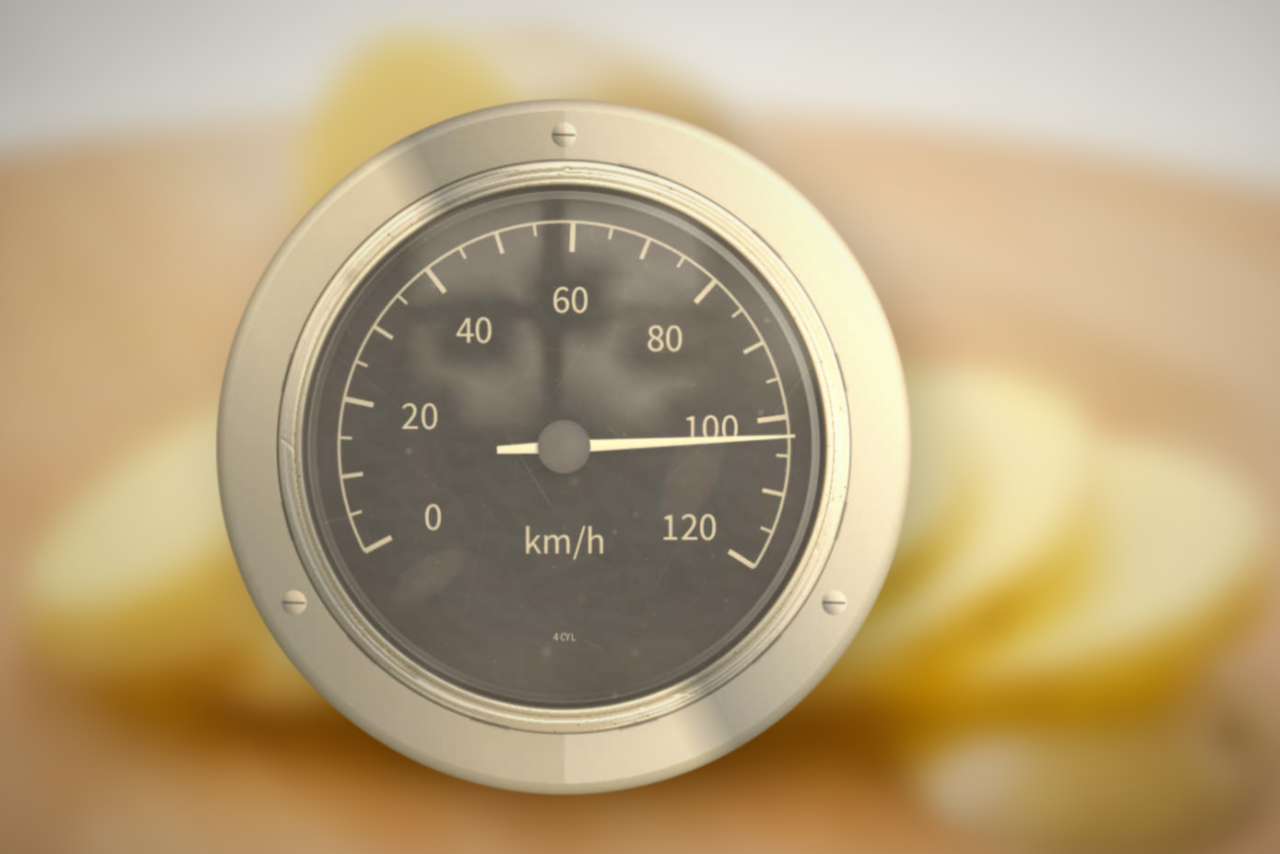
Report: 102.5 km/h
